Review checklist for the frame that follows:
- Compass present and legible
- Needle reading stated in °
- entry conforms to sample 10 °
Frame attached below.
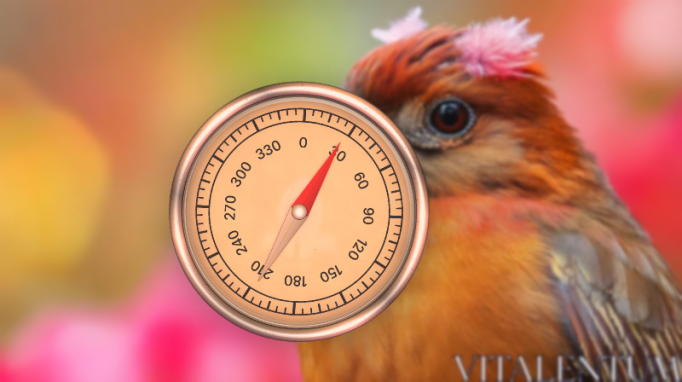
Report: 27.5 °
